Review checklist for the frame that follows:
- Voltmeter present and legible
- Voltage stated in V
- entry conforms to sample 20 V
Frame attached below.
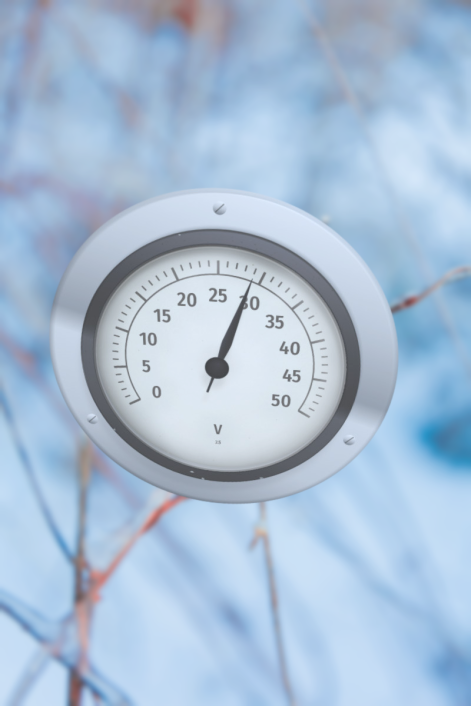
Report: 29 V
